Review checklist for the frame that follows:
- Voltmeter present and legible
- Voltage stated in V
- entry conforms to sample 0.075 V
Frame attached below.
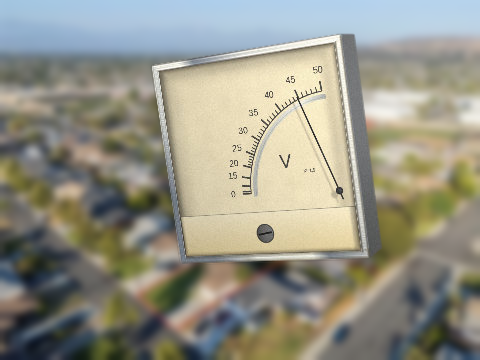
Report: 45 V
